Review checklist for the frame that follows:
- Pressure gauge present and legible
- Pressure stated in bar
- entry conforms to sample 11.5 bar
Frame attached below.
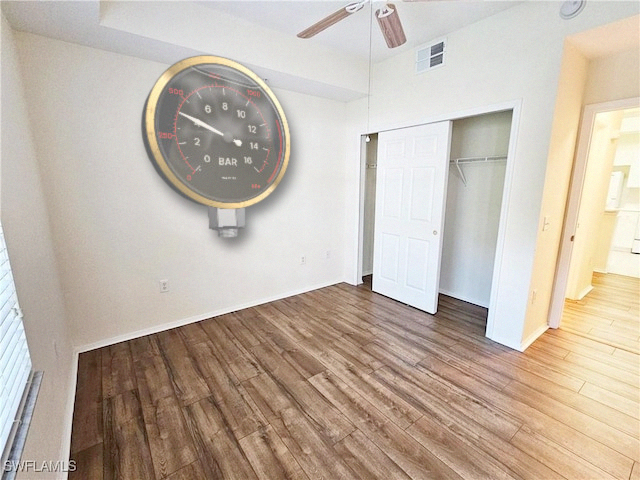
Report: 4 bar
